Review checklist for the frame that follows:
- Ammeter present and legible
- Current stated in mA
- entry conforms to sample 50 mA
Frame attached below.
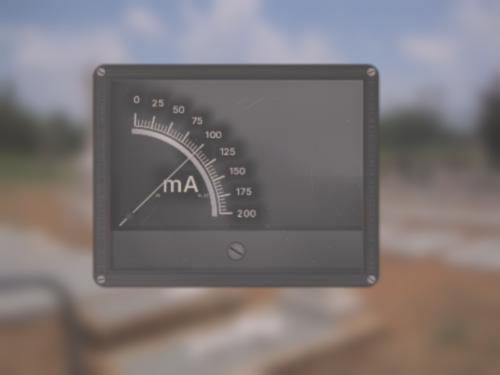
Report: 100 mA
